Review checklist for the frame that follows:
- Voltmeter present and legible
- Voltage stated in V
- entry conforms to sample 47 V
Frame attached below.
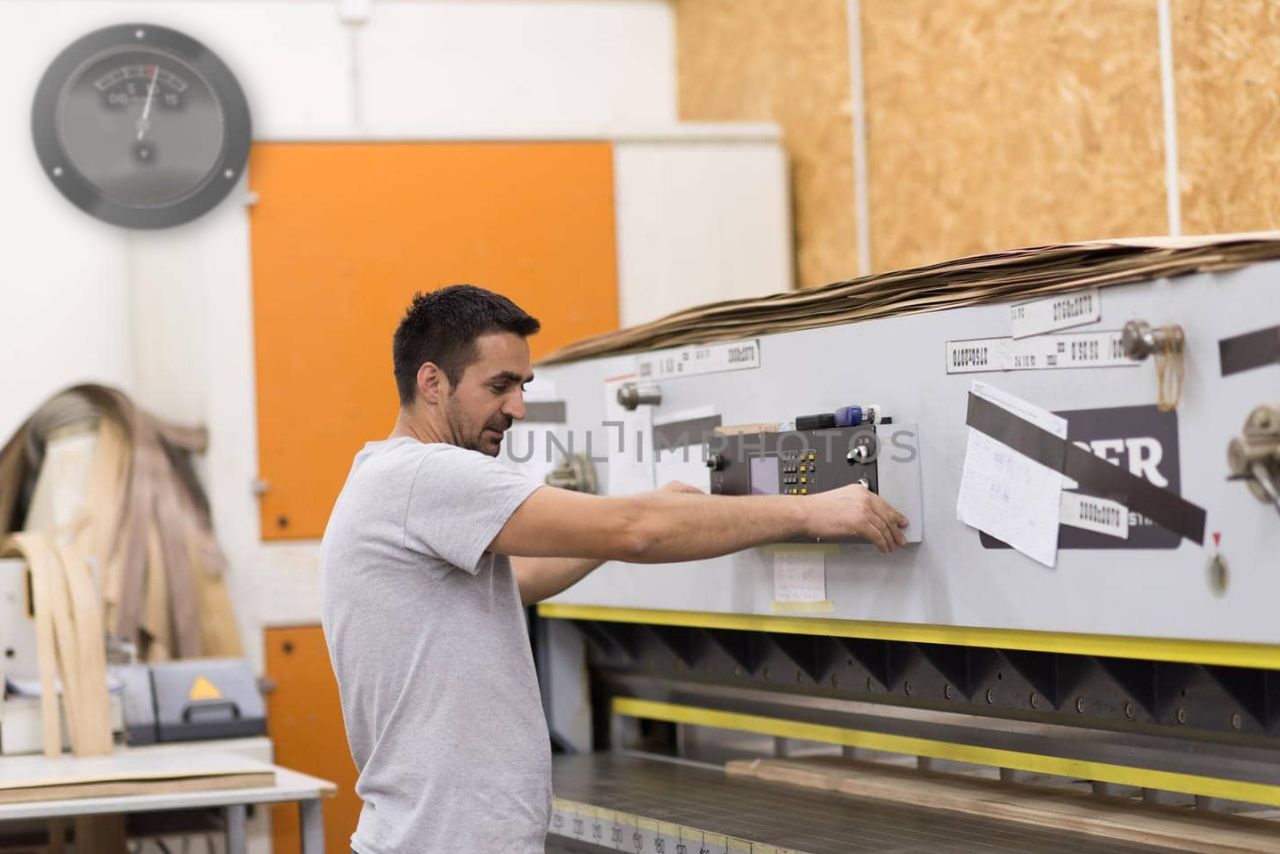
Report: 10 V
